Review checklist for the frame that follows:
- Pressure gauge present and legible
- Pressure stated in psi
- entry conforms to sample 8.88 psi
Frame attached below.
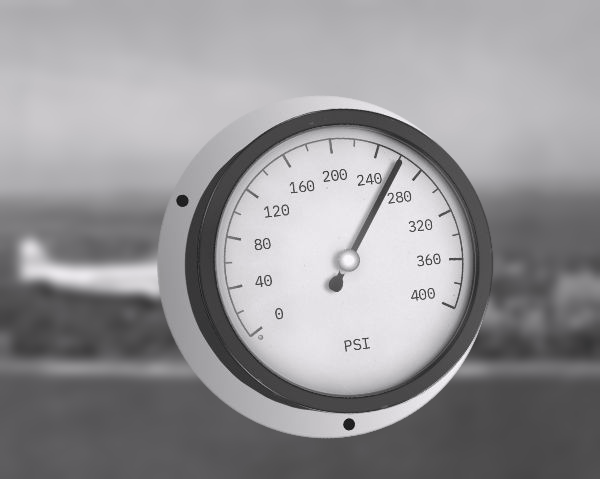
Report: 260 psi
